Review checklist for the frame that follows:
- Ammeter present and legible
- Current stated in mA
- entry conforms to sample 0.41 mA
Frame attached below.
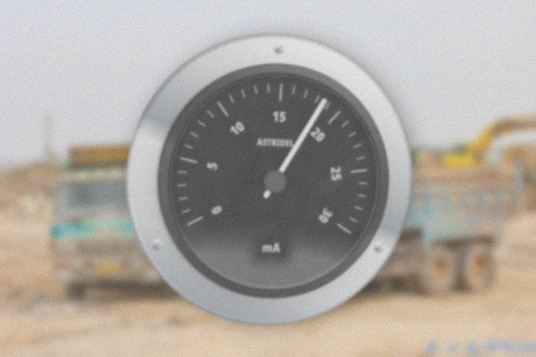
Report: 18.5 mA
